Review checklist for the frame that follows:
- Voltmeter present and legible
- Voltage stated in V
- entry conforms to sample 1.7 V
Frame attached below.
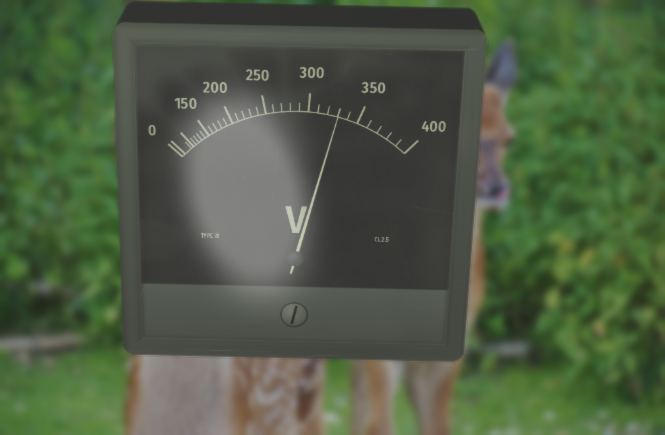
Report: 330 V
